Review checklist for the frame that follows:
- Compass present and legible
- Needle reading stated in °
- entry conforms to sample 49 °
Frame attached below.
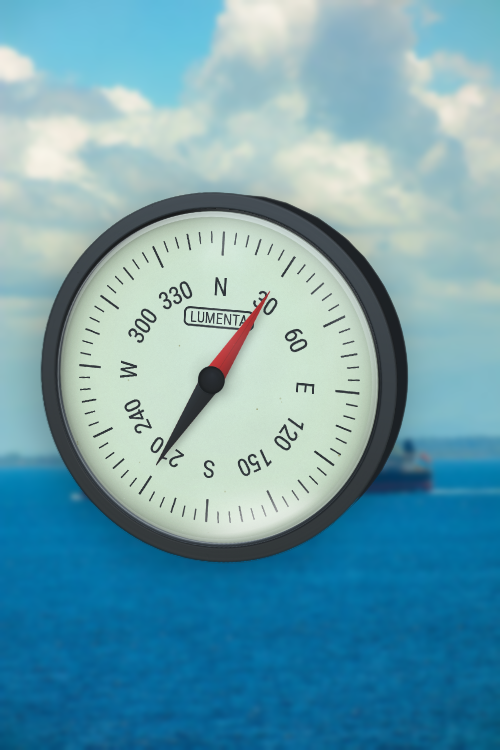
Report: 30 °
